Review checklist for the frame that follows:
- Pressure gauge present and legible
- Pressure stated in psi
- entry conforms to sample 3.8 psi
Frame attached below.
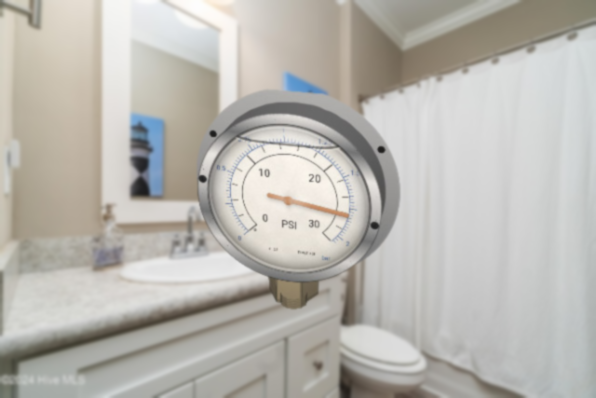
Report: 26 psi
